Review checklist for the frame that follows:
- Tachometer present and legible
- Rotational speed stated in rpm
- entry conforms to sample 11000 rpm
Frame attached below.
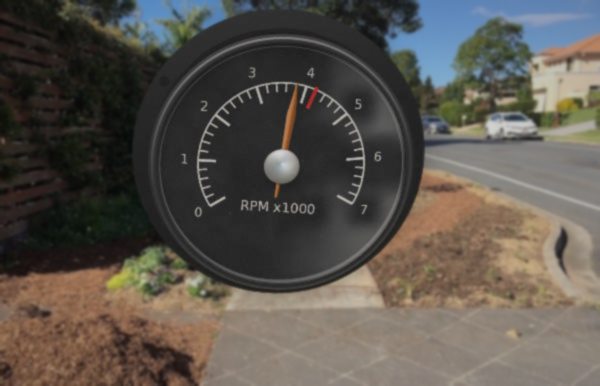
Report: 3800 rpm
